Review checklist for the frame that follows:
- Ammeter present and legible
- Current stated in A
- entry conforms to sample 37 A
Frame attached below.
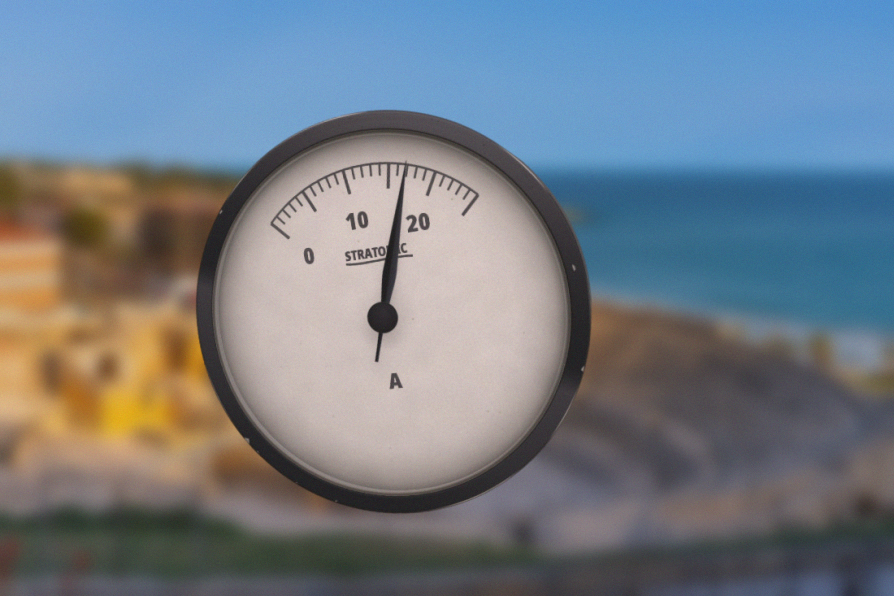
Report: 17 A
